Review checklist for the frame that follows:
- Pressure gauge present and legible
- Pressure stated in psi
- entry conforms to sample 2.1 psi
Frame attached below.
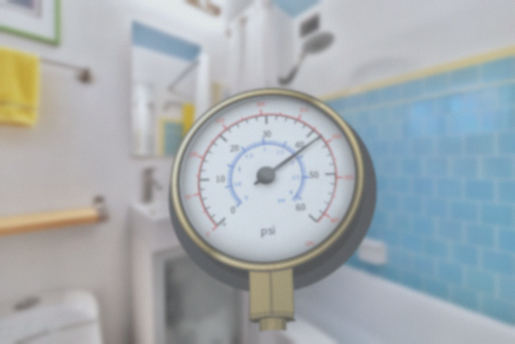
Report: 42 psi
